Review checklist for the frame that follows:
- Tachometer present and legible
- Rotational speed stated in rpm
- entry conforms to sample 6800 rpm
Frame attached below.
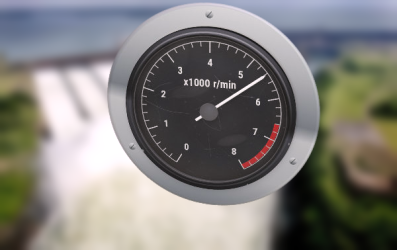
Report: 5400 rpm
